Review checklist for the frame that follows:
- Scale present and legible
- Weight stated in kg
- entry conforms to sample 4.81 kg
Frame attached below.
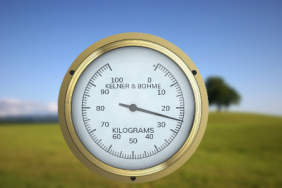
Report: 25 kg
